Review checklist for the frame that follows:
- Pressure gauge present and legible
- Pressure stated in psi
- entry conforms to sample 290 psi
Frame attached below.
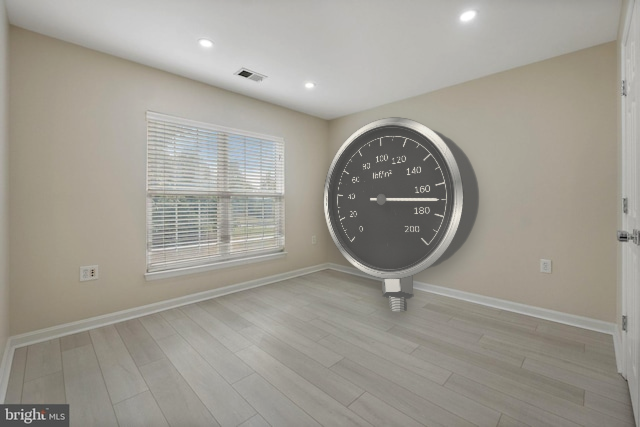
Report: 170 psi
